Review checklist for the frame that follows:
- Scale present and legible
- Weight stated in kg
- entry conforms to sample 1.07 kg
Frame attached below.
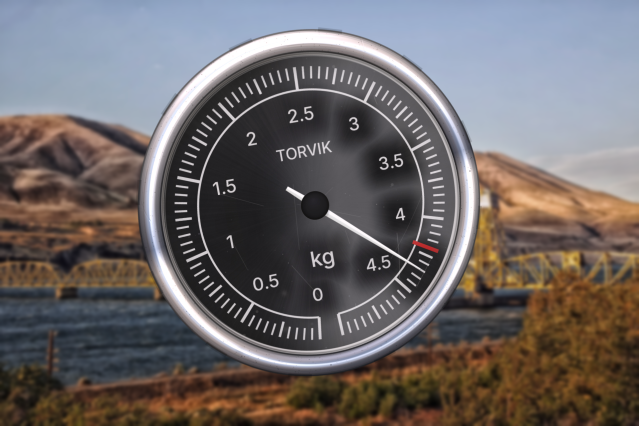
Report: 4.35 kg
